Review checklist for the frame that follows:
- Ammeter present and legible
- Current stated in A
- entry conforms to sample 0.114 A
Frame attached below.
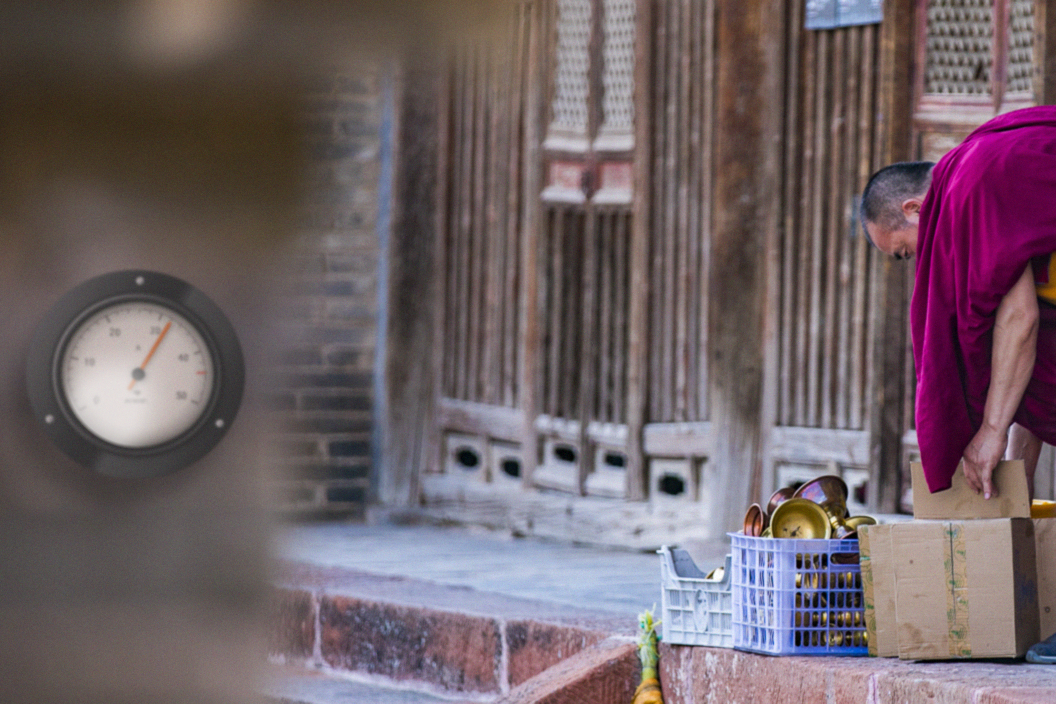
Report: 32 A
